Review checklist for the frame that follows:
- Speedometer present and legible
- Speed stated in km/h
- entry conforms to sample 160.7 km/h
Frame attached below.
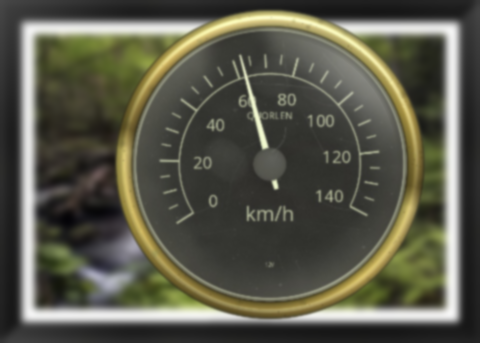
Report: 62.5 km/h
